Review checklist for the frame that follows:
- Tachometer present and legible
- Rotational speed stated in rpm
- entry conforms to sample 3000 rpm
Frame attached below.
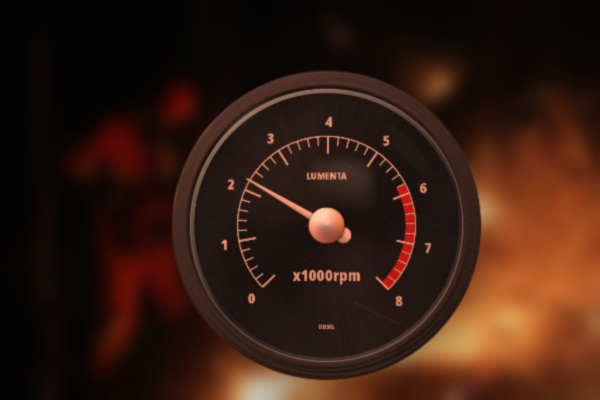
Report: 2200 rpm
